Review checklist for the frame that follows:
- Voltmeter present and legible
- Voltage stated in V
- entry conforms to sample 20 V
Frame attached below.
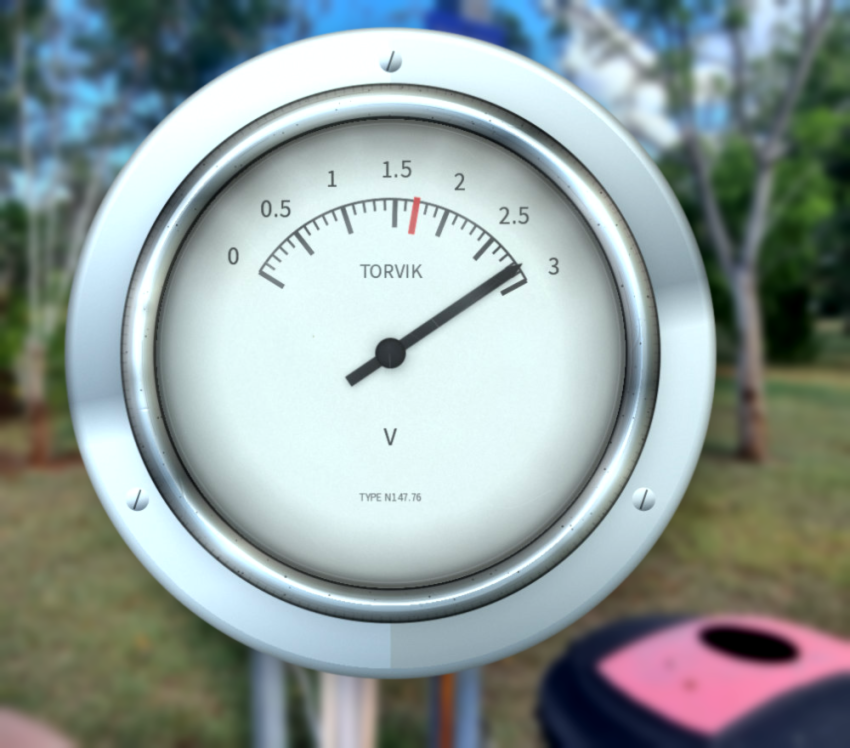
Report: 2.85 V
